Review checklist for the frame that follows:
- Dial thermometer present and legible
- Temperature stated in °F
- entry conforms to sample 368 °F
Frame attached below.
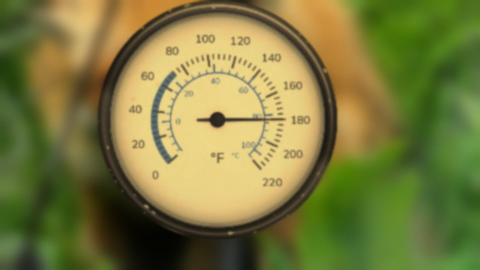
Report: 180 °F
